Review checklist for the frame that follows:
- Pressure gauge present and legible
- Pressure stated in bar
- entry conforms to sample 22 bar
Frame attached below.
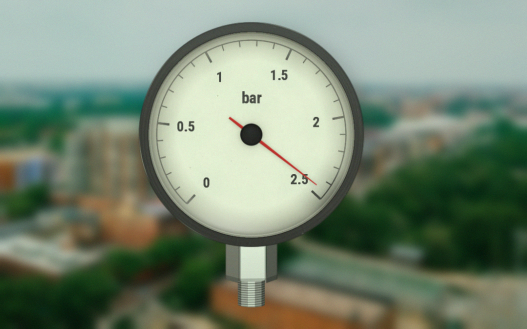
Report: 2.45 bar
